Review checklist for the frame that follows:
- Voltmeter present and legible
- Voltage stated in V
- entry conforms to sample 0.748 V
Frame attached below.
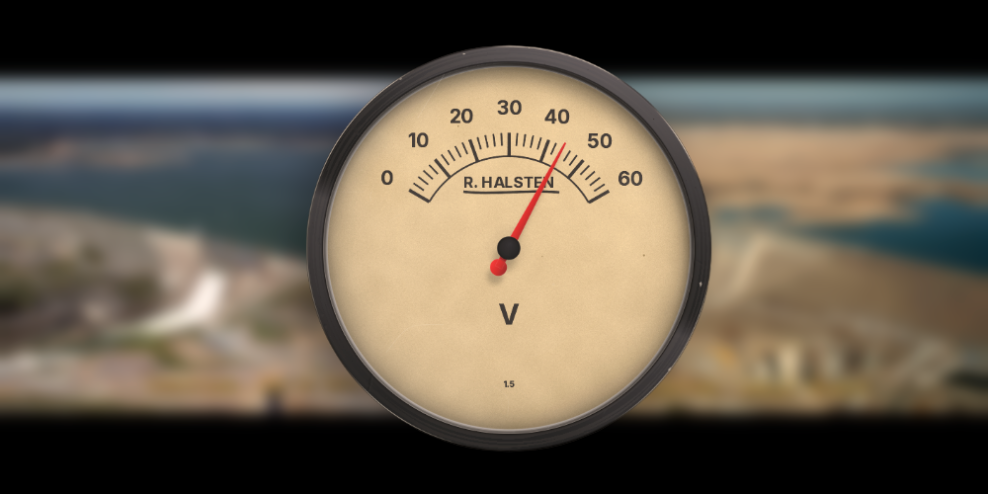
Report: 44 V
